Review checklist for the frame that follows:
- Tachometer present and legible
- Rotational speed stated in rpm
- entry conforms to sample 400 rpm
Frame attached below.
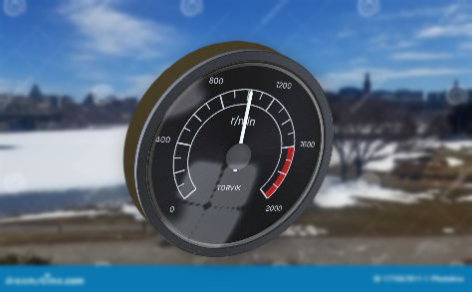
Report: 1000 rpm
